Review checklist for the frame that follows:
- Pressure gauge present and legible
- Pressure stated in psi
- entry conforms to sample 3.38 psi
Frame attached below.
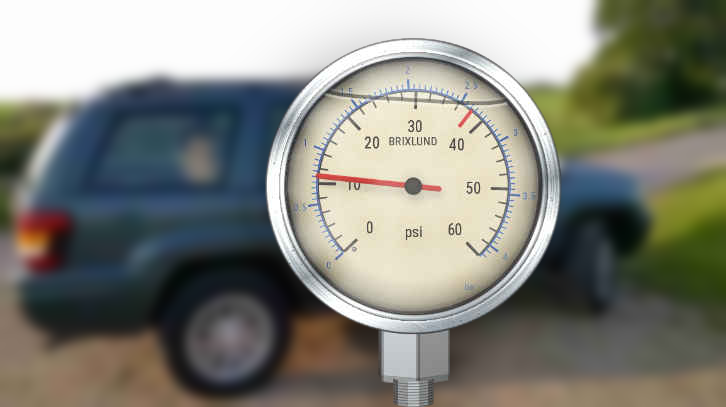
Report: 11 psi
